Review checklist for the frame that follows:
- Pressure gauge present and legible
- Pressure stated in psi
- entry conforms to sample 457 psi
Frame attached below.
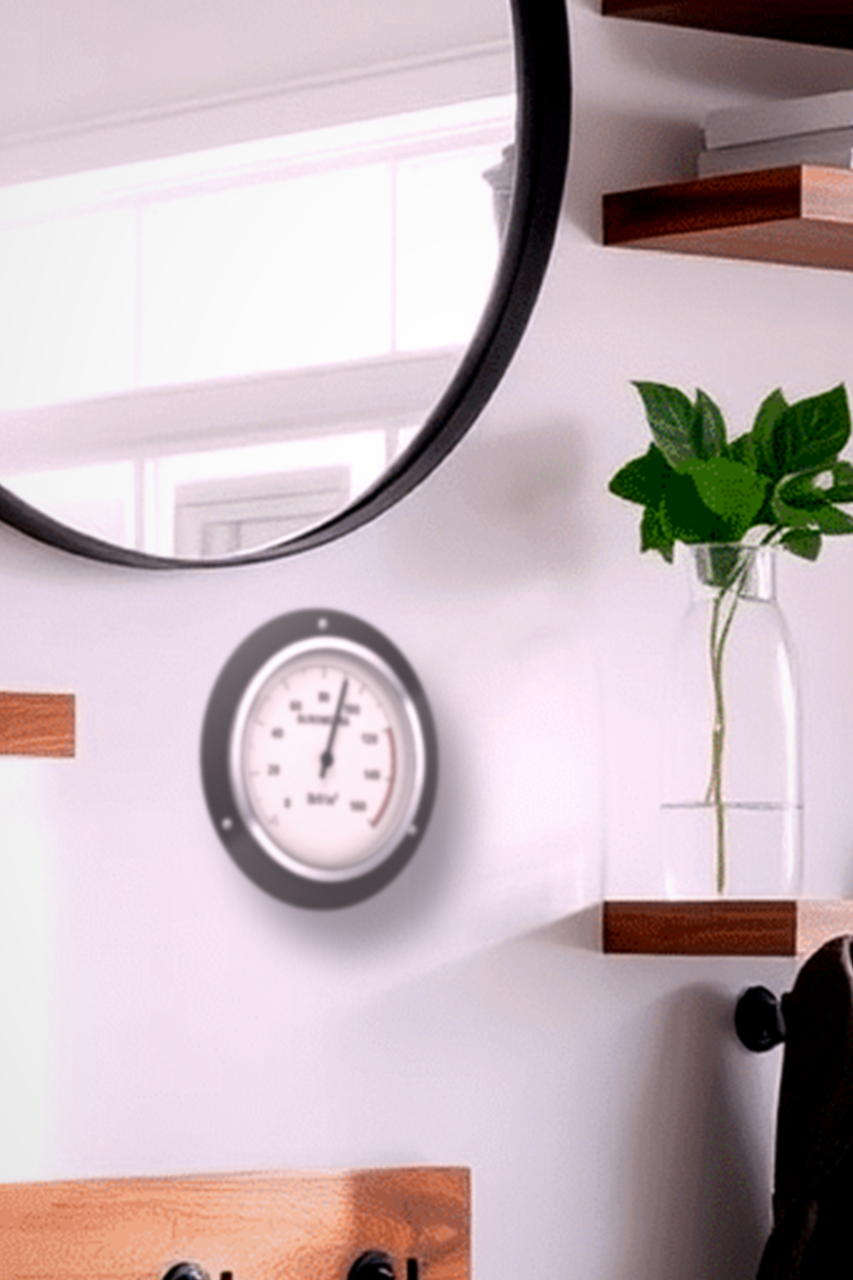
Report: 90 psi
